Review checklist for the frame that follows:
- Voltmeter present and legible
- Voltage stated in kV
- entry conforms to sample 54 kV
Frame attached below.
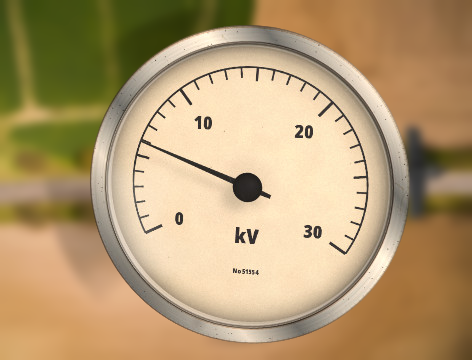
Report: 6 kV
